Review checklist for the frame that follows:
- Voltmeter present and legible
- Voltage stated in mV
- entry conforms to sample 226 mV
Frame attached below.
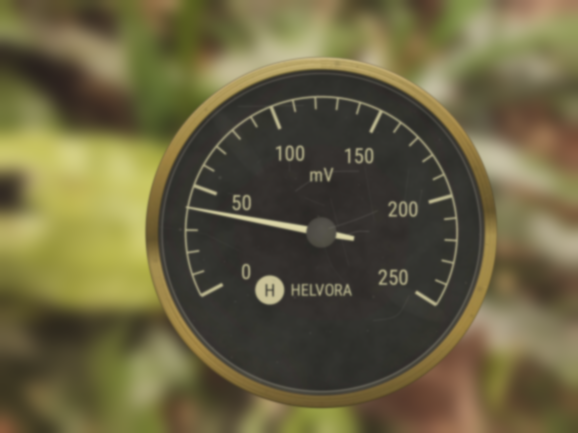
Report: 40 mV
